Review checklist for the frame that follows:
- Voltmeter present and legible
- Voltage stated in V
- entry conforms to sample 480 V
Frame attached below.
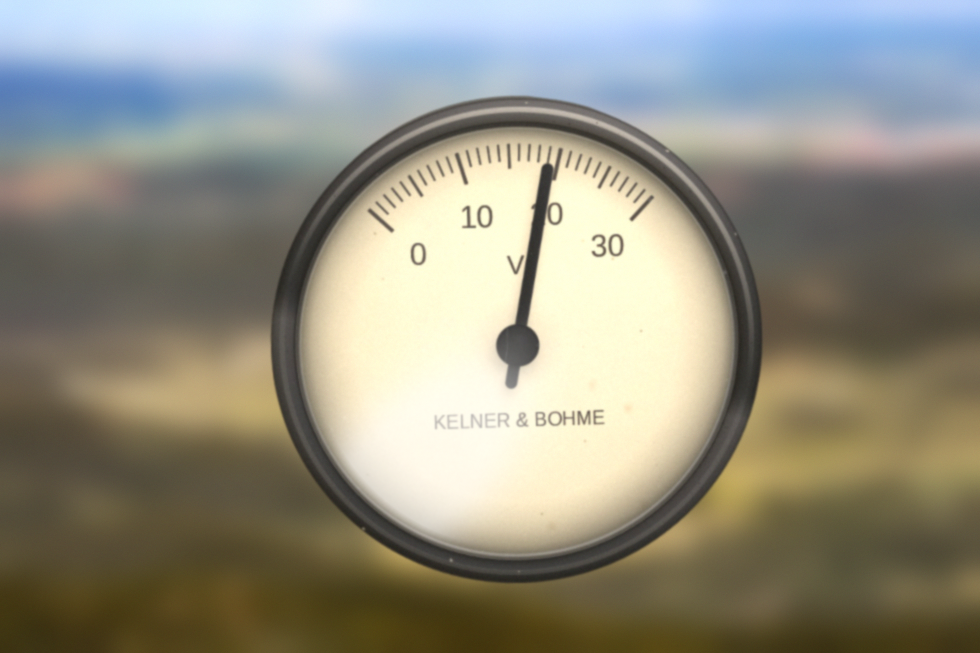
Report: 19 V
